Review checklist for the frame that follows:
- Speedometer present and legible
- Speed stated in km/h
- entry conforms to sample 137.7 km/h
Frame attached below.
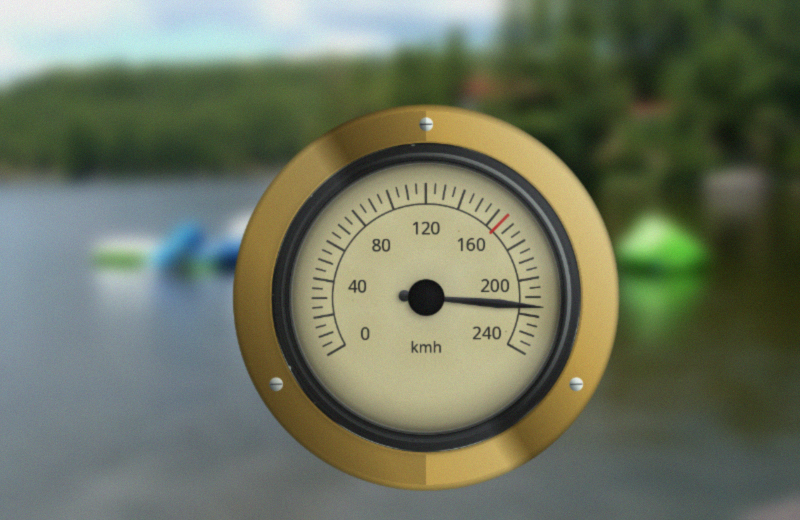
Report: 215 km/h
